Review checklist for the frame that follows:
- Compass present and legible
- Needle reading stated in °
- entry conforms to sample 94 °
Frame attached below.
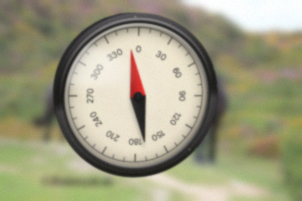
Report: 350 °
